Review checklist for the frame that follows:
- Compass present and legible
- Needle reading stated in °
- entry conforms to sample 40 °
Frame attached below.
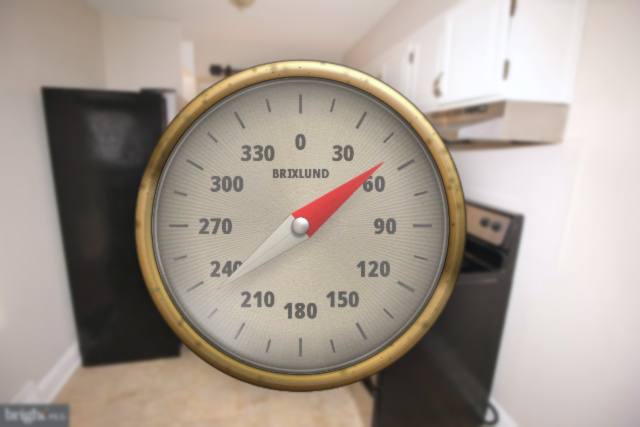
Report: 52.5 °
